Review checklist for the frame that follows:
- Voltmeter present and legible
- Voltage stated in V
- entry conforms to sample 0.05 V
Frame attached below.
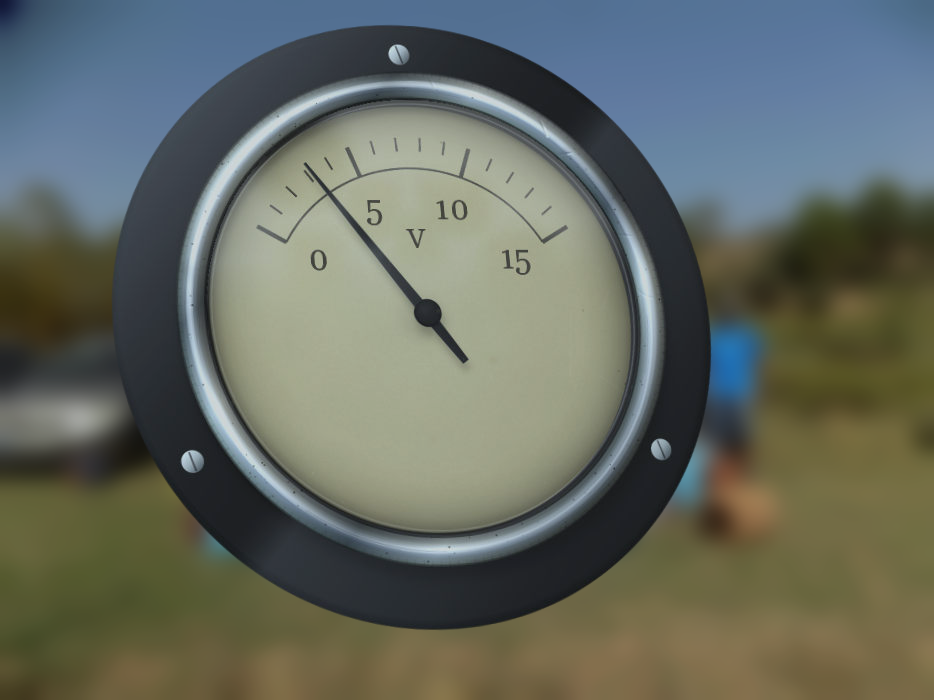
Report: 3 V
